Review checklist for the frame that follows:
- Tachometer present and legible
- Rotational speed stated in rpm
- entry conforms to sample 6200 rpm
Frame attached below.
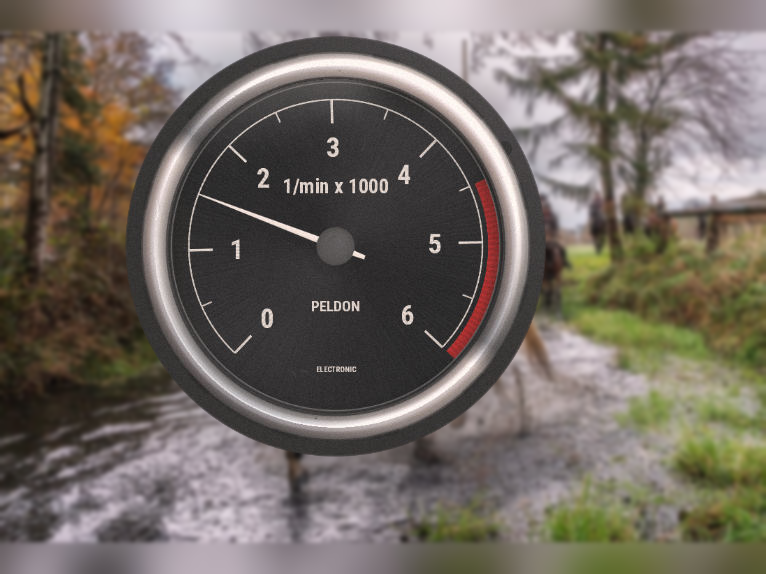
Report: 1500 rpm
